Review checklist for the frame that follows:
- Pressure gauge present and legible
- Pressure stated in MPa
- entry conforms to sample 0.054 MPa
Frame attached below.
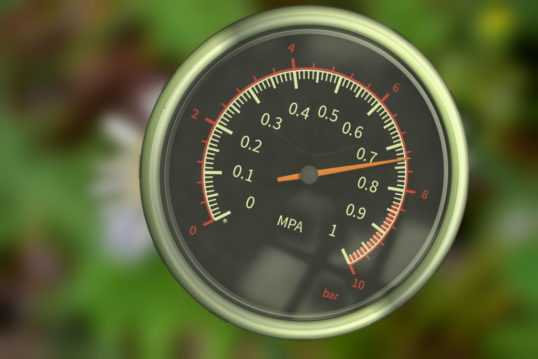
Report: 0.73 MPa
